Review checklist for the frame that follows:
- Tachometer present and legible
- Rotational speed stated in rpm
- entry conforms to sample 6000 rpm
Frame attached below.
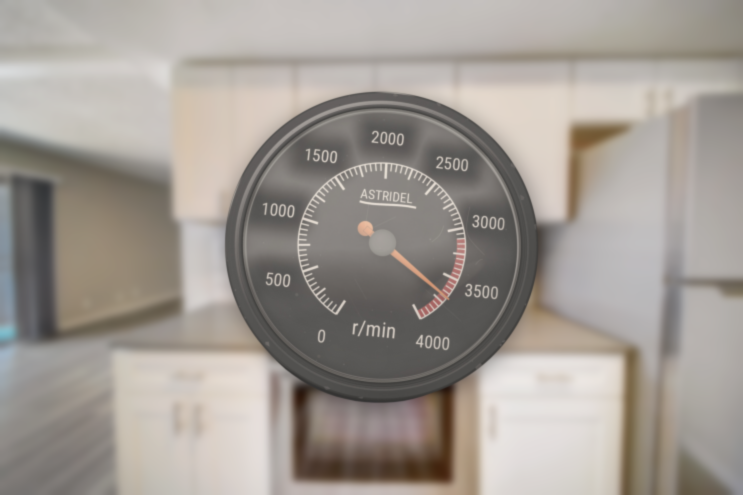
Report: 3700 rpm
